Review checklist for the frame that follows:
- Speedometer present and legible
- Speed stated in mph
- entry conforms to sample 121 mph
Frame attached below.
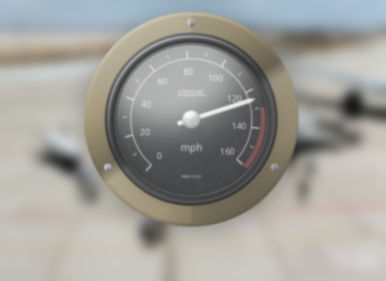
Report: 125 mph
